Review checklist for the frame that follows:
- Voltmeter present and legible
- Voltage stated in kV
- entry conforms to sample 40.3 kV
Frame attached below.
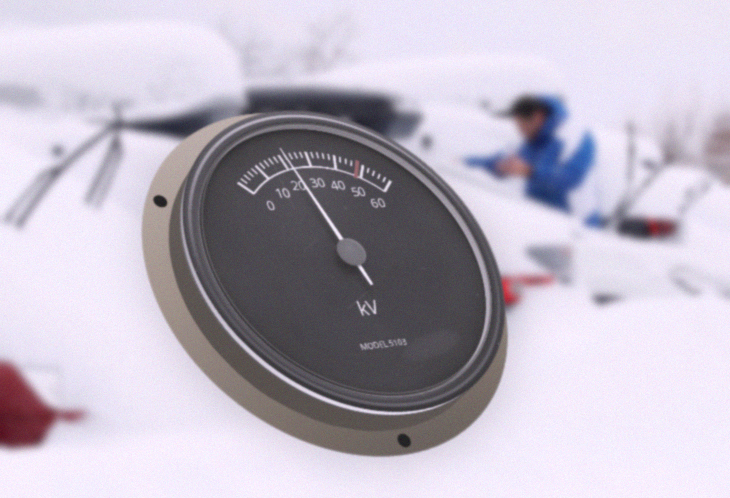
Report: 20 kV
